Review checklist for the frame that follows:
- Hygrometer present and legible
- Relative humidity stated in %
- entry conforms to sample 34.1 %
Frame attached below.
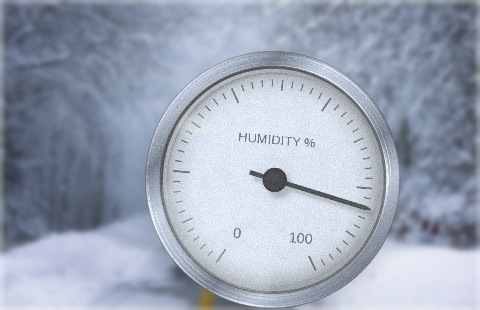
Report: 84 %
